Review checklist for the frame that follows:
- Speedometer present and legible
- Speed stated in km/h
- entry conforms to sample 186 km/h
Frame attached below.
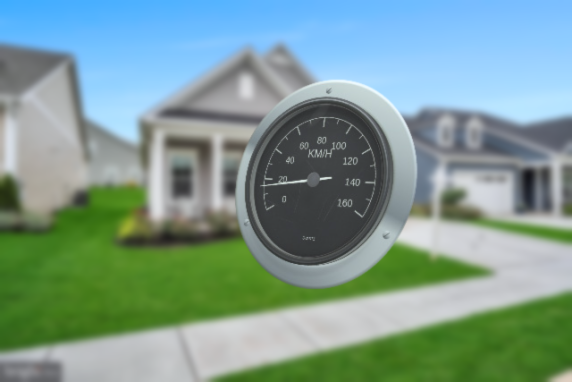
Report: 15 km/h
